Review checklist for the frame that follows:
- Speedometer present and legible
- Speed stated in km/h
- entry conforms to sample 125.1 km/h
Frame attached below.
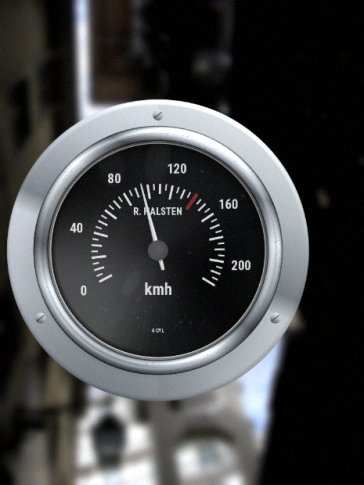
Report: 95 km/h
